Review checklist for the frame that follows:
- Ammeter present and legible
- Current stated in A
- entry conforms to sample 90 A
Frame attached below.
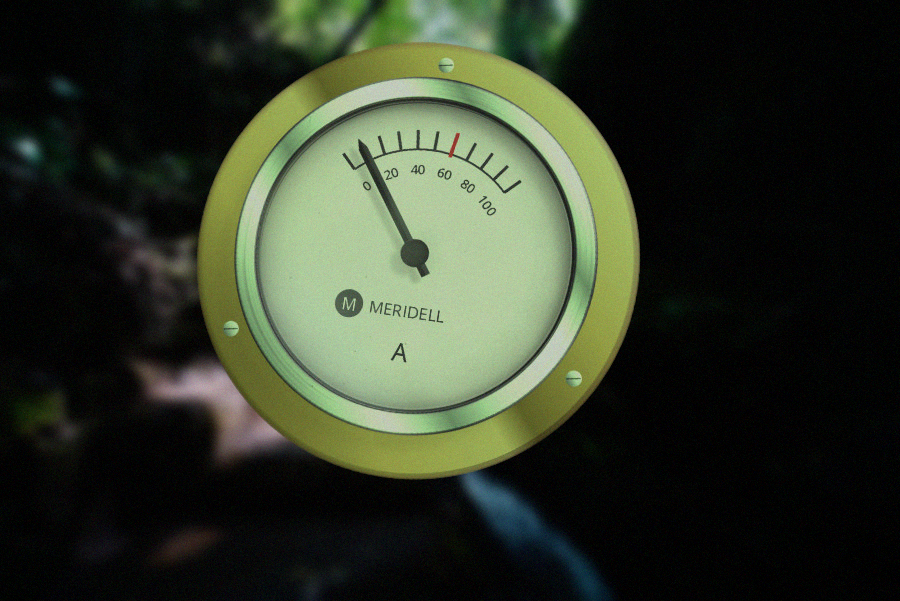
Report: 10 A
